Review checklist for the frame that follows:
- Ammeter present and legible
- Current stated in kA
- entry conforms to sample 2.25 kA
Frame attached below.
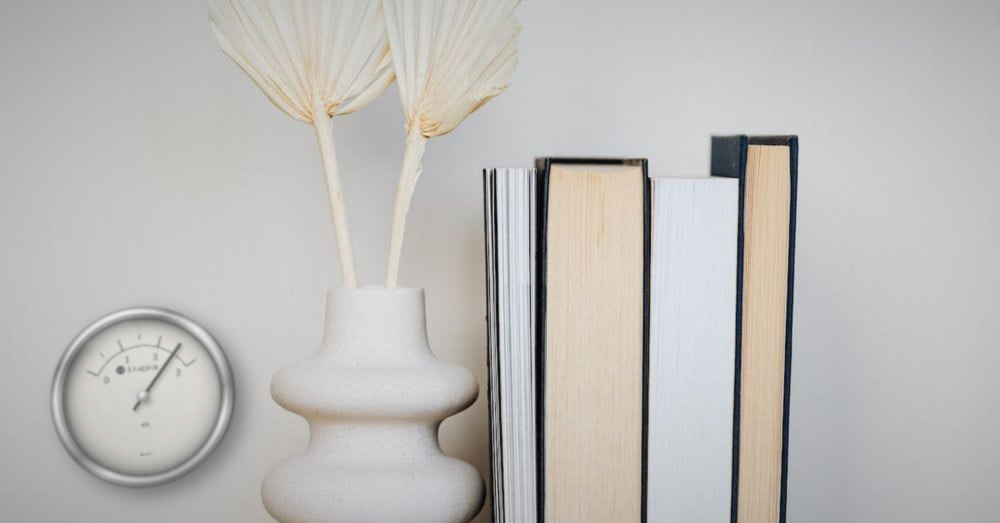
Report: 2.5 kA
